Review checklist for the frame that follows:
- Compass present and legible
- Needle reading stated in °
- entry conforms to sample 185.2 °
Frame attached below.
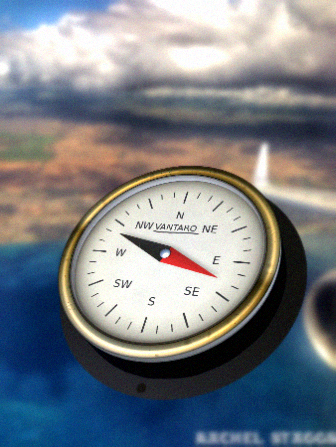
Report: 110 °
